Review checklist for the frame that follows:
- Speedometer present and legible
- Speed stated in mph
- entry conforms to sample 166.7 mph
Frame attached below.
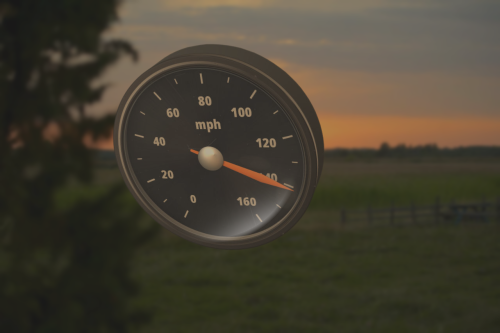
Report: 140 mph
